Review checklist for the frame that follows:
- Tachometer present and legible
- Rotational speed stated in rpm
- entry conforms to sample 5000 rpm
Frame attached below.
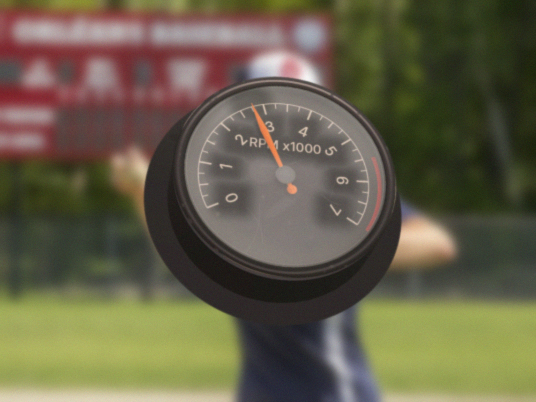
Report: 2750 rpm
